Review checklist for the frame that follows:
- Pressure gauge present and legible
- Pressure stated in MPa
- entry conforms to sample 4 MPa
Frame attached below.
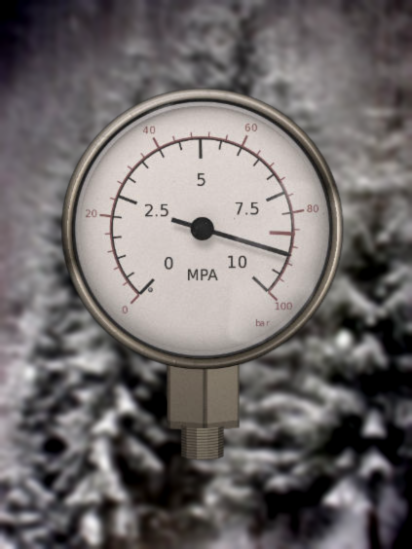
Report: 9 MPa
